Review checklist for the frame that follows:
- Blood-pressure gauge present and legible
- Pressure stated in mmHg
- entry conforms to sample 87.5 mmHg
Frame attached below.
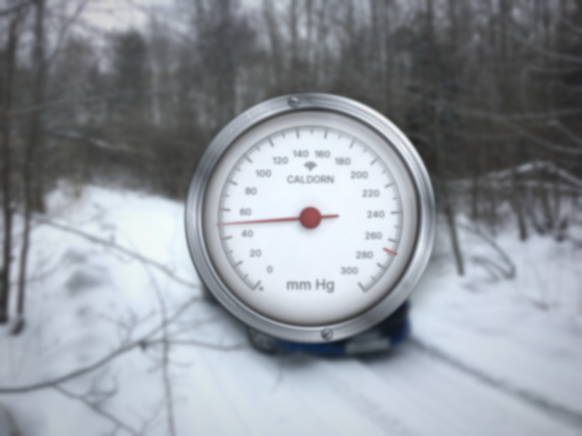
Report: 50 mmHg
